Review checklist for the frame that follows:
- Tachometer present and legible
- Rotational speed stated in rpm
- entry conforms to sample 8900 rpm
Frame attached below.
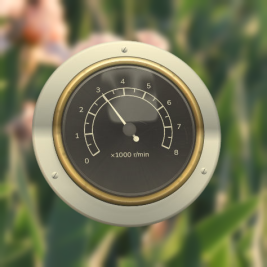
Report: 3000 rpm
